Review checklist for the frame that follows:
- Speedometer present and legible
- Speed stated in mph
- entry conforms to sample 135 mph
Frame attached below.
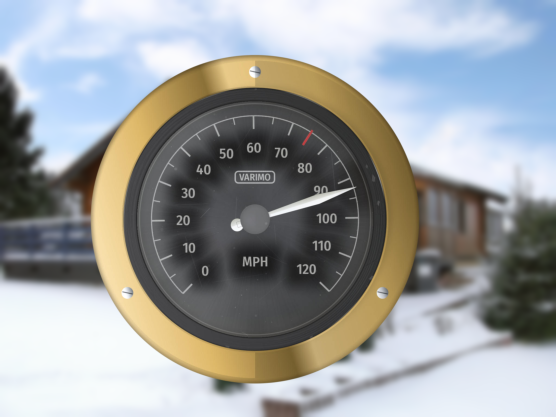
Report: 92.5 mph
